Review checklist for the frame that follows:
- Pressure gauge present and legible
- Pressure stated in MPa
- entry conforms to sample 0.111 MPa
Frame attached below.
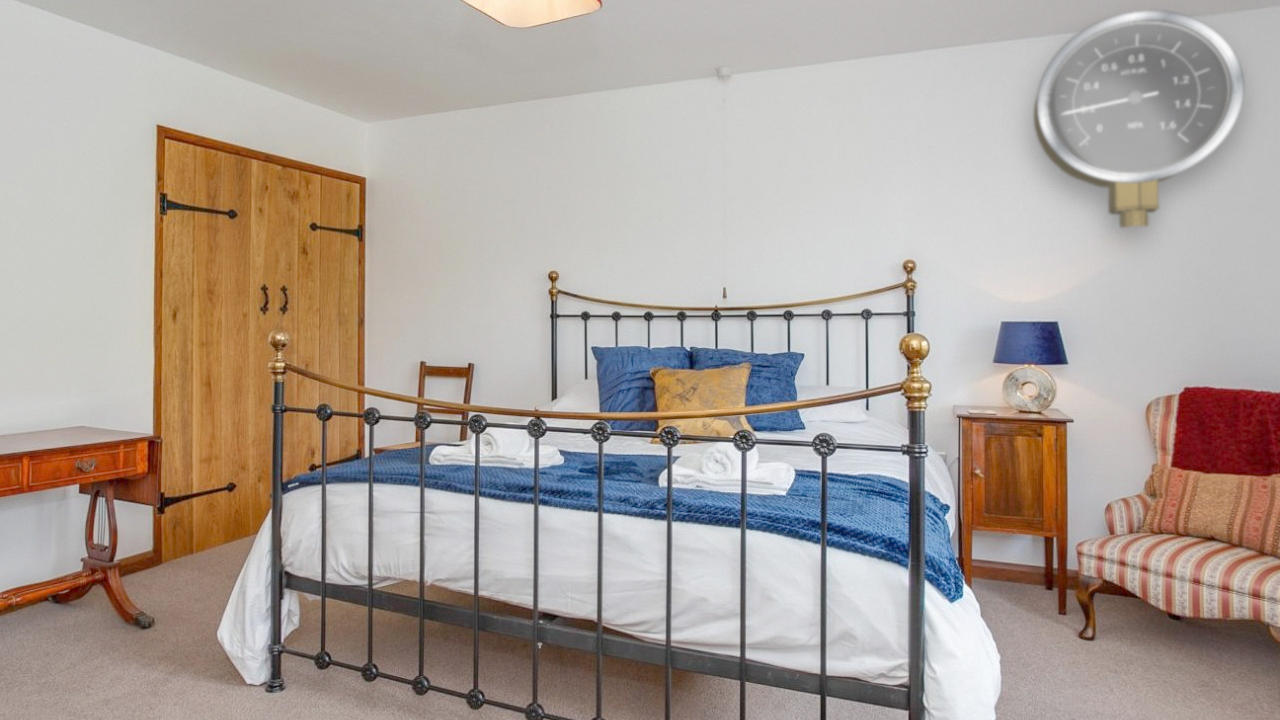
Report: 0.2 MPa
